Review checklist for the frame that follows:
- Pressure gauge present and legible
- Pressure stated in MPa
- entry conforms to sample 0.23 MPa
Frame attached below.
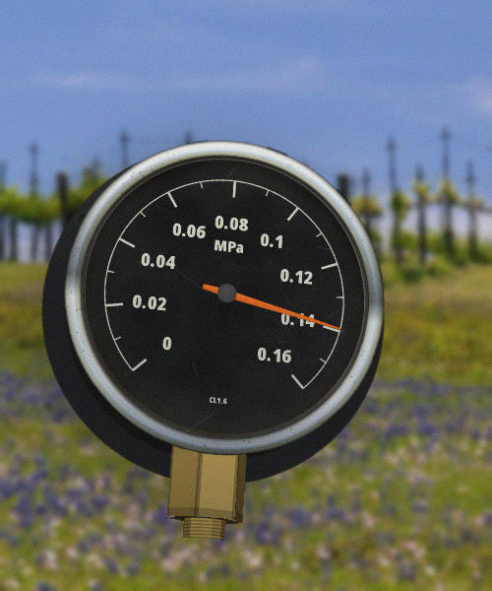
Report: 0.14 MPa
